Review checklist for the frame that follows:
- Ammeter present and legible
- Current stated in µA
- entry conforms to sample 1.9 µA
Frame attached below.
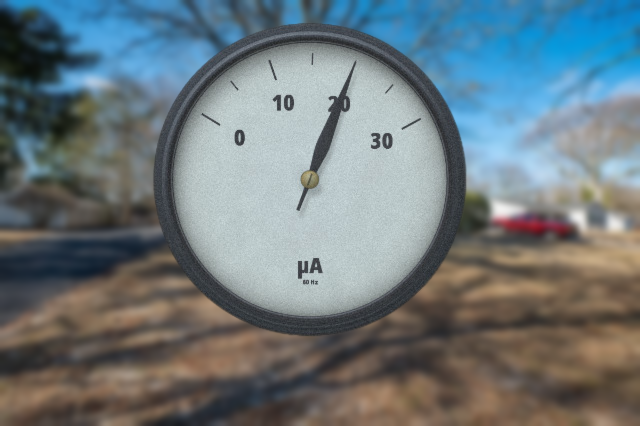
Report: 20 µA
